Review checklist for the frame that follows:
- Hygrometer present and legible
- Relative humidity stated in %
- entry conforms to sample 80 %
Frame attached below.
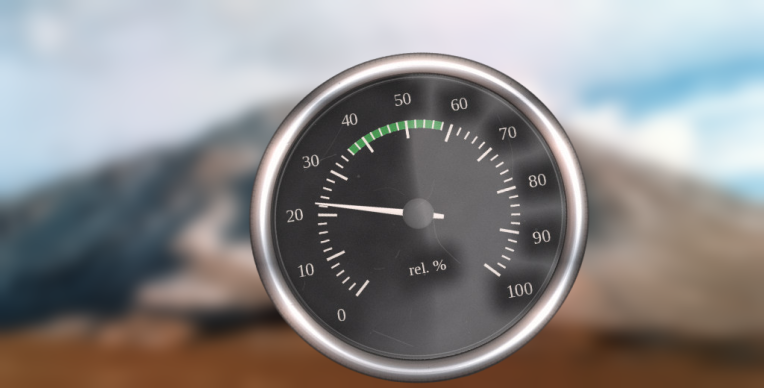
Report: 22 %
